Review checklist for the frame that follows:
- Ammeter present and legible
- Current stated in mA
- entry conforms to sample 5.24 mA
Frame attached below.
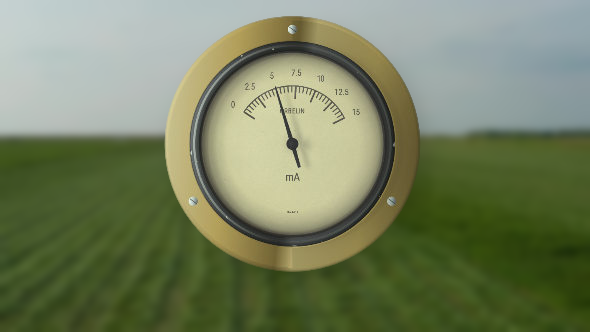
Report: 5 mA
